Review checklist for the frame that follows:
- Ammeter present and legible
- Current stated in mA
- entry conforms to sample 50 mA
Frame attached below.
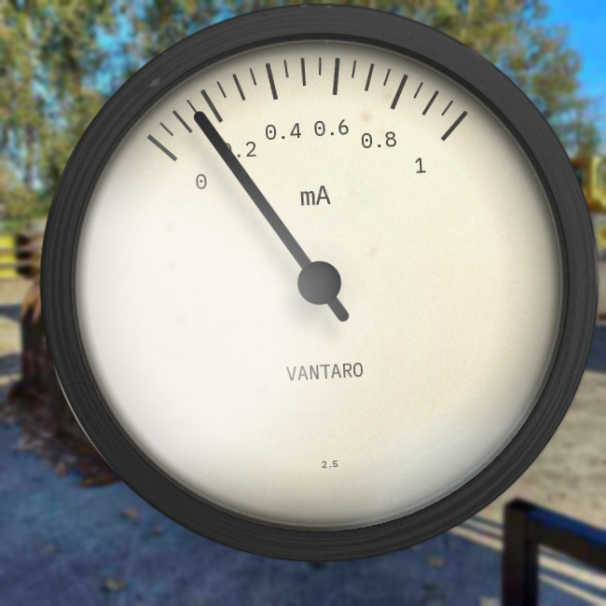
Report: 0.15 mA
